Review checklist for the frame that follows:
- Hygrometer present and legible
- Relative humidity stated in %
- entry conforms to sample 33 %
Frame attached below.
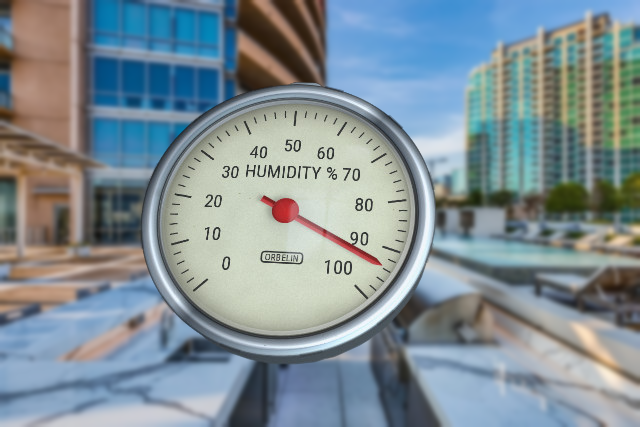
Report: 94 %
